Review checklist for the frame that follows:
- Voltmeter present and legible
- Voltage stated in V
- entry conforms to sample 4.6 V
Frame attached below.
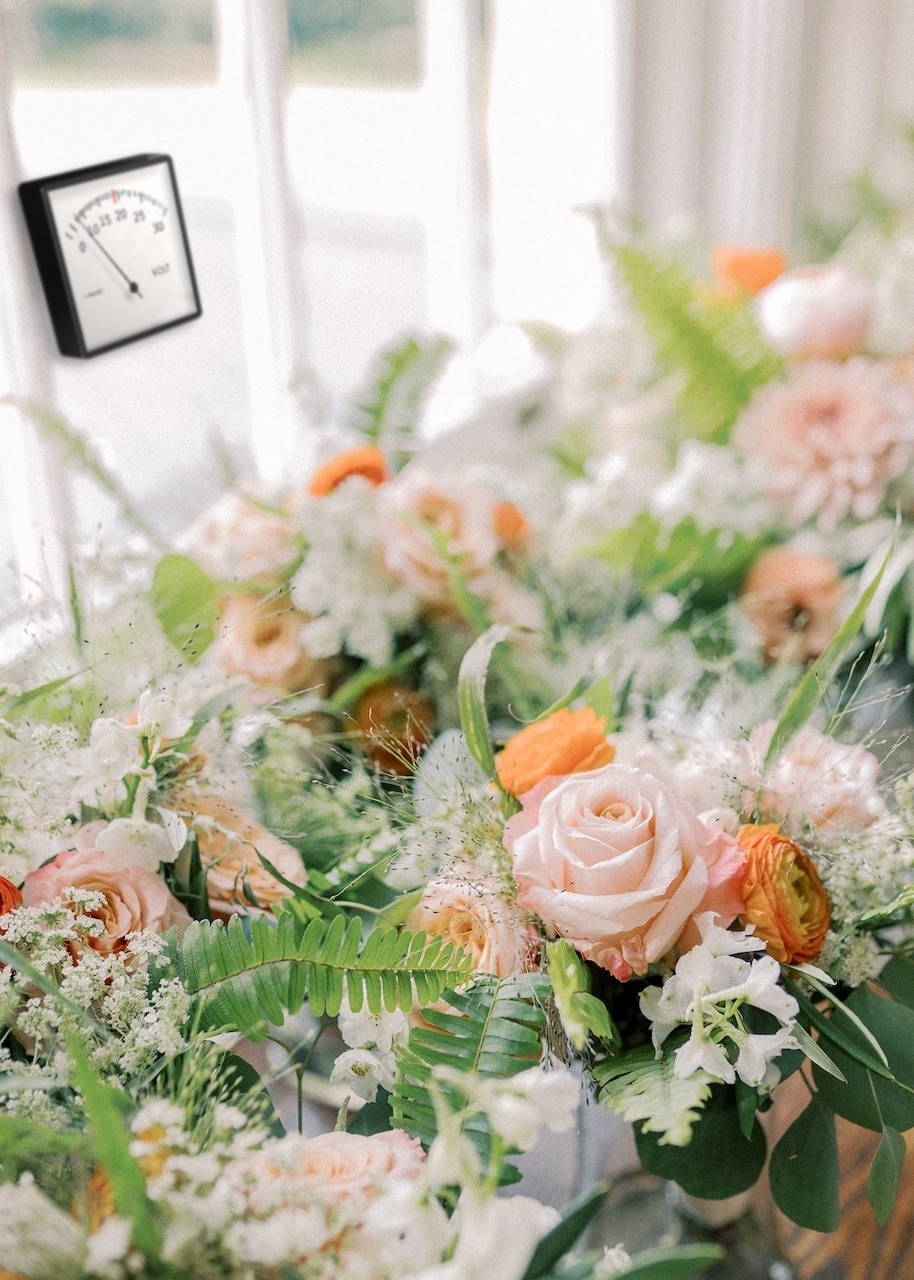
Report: 7.5 V
